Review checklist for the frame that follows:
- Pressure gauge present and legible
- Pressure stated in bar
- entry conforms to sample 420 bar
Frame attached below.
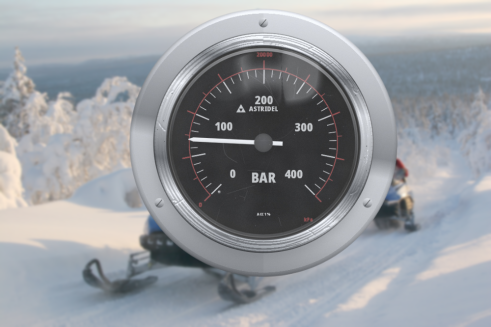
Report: 70 bar
